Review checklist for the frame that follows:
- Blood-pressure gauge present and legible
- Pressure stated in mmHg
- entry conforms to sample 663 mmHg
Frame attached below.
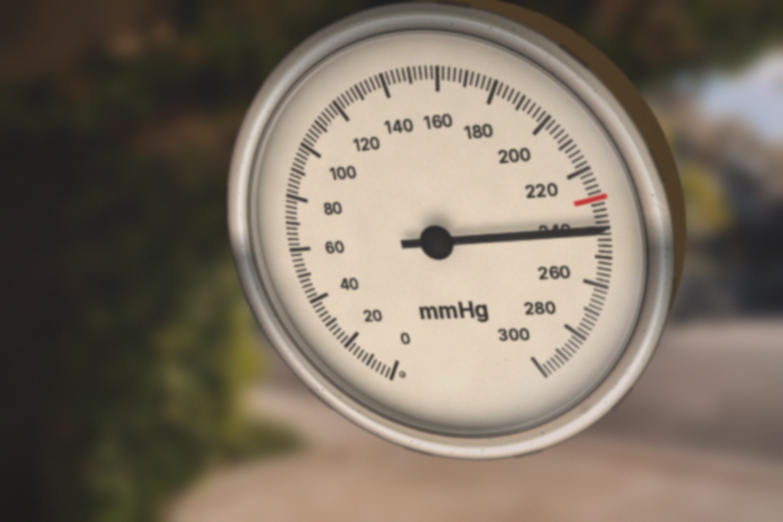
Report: 240 mmHg
